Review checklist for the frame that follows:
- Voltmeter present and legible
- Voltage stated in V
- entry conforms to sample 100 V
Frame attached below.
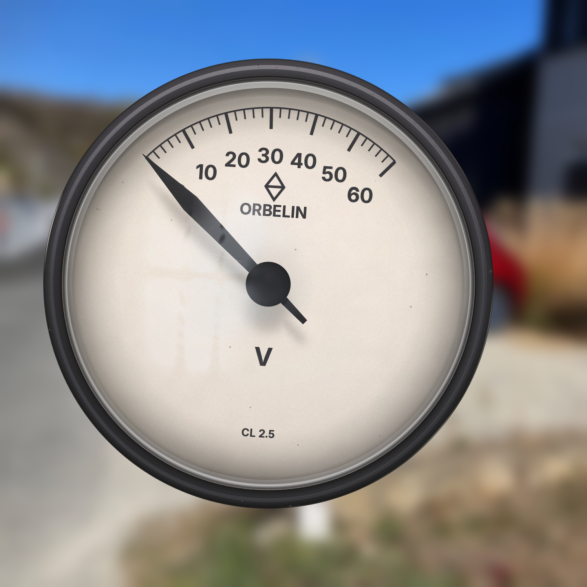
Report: 0 V
